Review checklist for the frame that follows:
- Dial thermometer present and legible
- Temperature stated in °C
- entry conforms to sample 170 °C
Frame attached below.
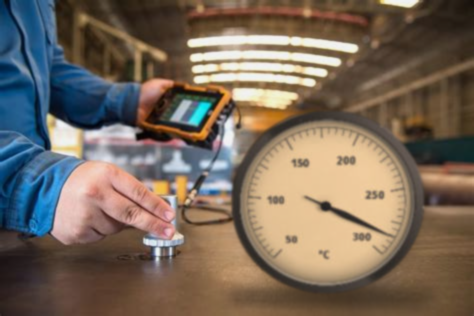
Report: 285 °C
